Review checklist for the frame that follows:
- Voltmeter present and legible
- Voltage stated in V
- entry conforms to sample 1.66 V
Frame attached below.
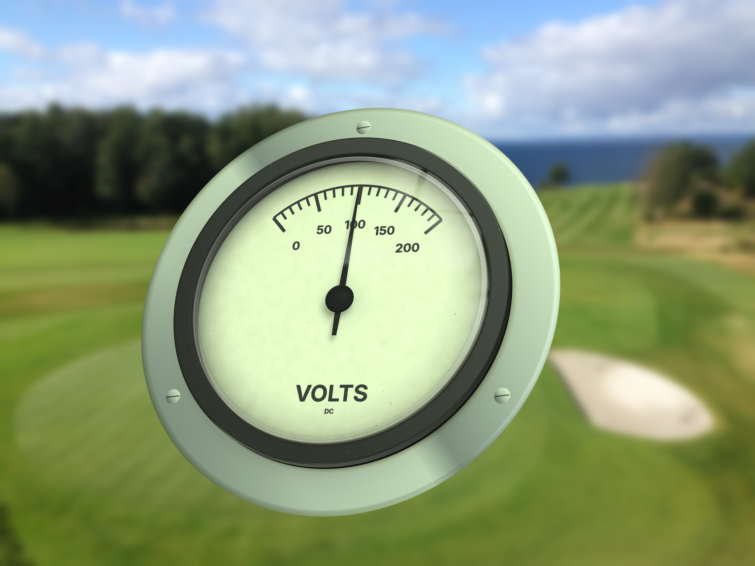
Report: 100 V
